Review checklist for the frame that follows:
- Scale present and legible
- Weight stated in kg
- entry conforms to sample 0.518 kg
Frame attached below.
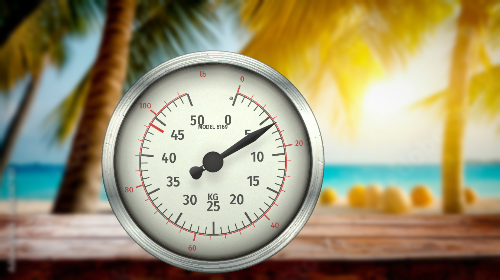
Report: 6 kg
